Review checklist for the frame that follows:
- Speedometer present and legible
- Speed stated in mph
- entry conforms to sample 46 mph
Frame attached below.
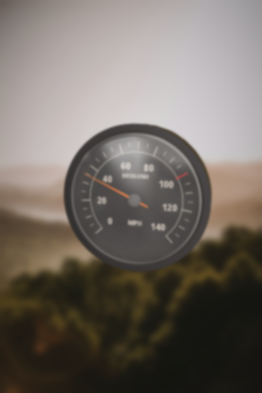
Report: 35 mph
